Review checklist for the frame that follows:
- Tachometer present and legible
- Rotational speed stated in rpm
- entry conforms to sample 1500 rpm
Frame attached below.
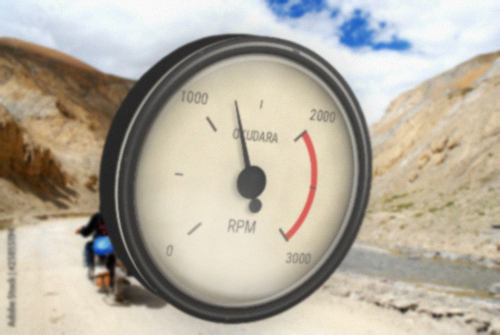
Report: 1250 rpm
